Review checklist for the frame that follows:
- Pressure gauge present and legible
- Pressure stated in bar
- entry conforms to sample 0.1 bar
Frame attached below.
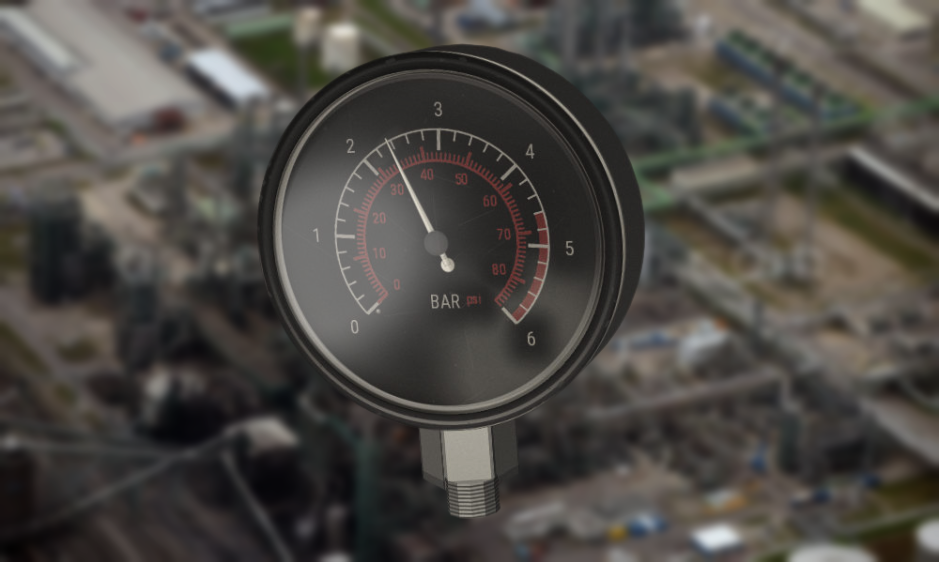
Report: 2.4 bar
